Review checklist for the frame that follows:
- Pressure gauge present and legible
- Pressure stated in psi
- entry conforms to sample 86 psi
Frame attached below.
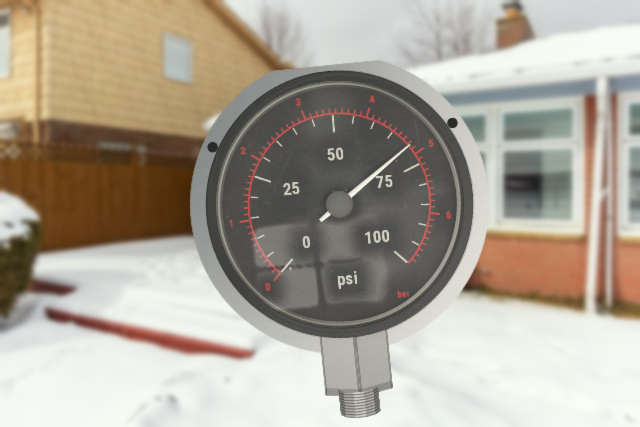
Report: 70 psi
